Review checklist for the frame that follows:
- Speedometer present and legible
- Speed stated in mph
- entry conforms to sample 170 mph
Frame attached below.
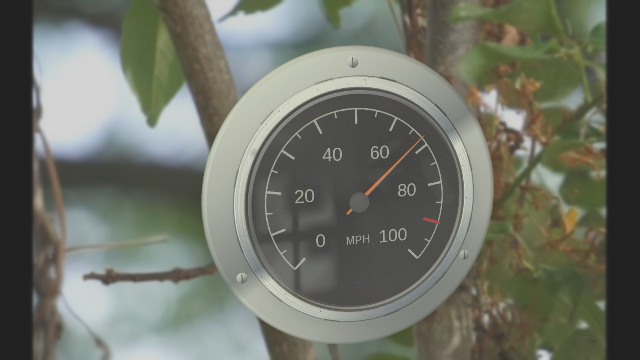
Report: 67.5 mph
